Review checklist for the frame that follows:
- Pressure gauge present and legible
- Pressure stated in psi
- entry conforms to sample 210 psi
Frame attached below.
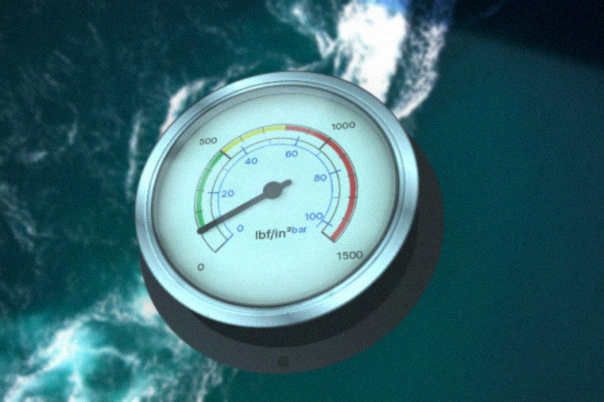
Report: 100 psi
